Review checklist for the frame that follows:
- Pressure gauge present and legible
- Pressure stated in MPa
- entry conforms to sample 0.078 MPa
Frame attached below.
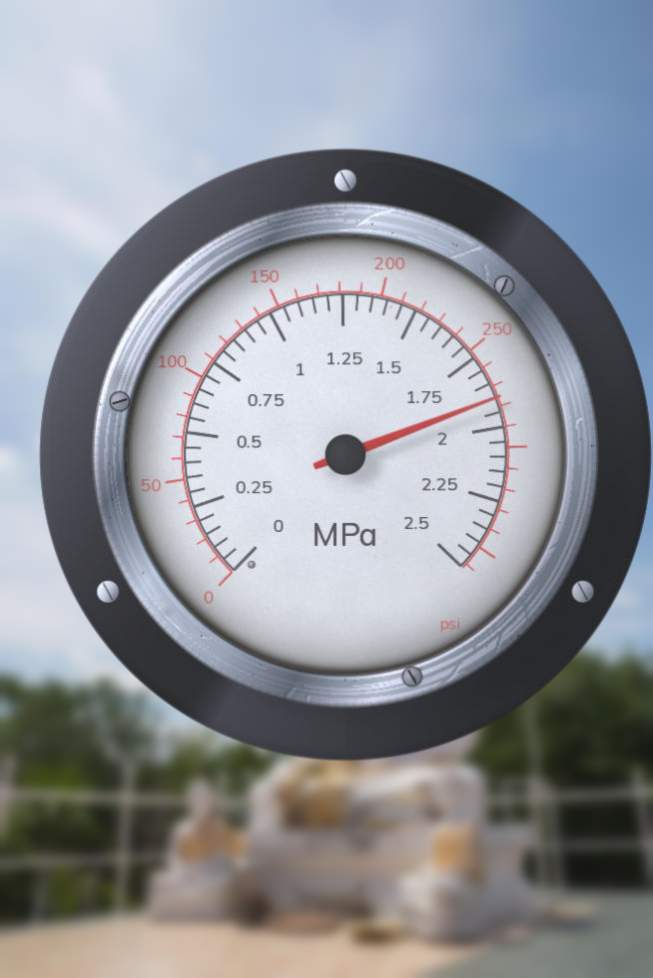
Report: 1.9 MPa
